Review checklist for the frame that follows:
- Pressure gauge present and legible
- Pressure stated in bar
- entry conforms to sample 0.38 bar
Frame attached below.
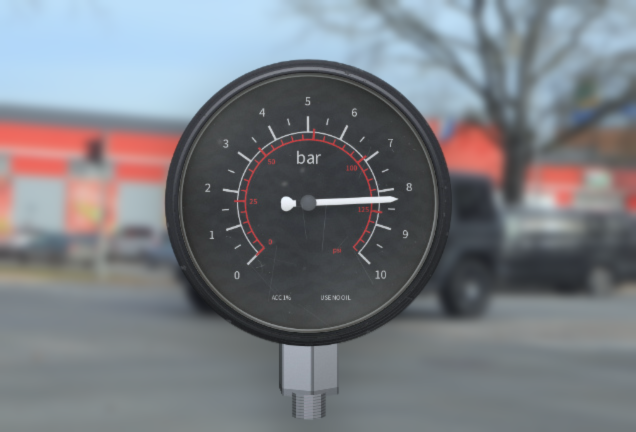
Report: 8.25 bar
